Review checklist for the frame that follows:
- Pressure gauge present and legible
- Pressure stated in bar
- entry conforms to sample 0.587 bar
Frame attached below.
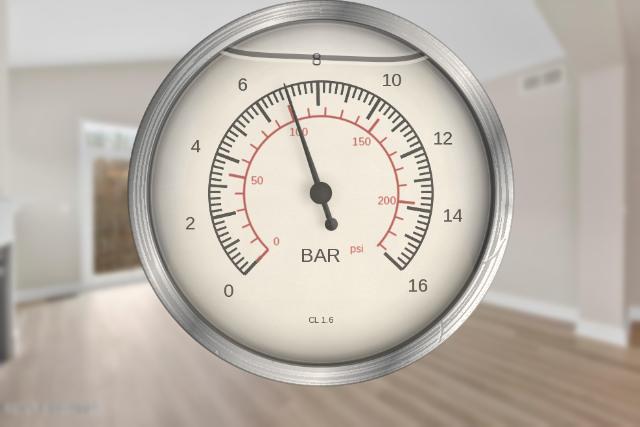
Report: 7 bar
